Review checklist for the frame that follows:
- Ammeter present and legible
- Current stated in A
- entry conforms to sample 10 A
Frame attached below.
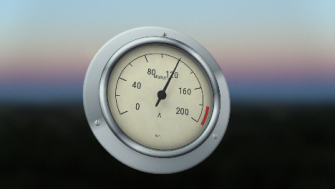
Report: 120 A
